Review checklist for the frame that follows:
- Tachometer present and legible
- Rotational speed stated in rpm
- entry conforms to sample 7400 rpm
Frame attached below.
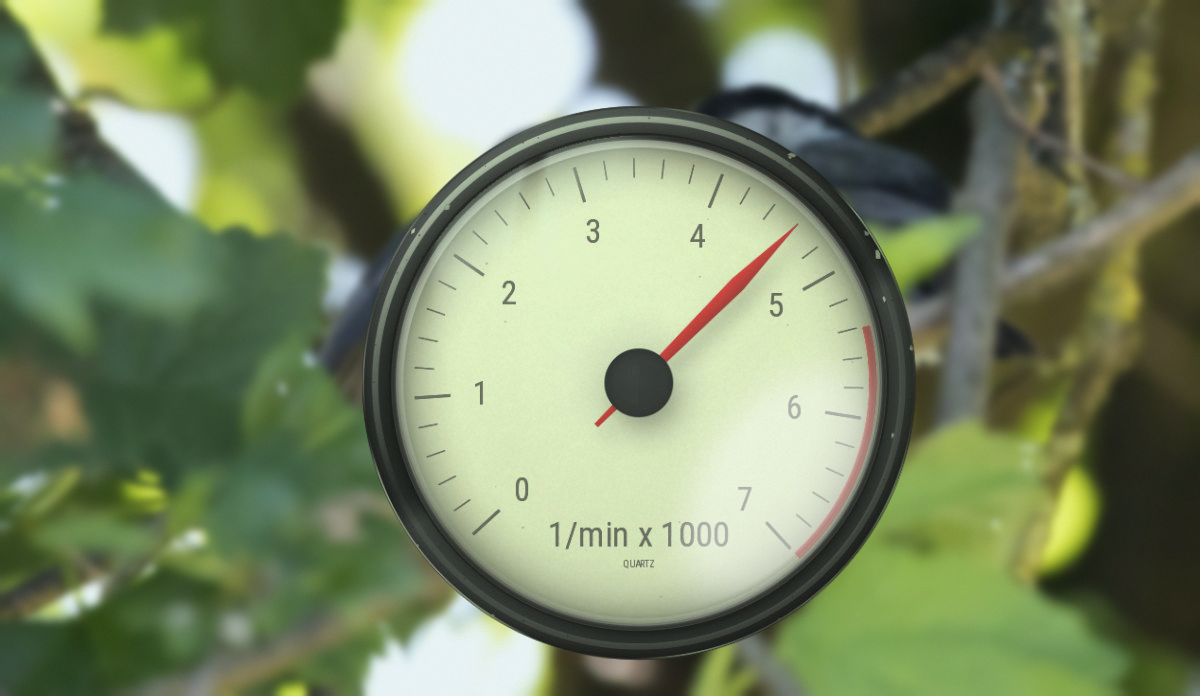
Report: 4600 rpm
